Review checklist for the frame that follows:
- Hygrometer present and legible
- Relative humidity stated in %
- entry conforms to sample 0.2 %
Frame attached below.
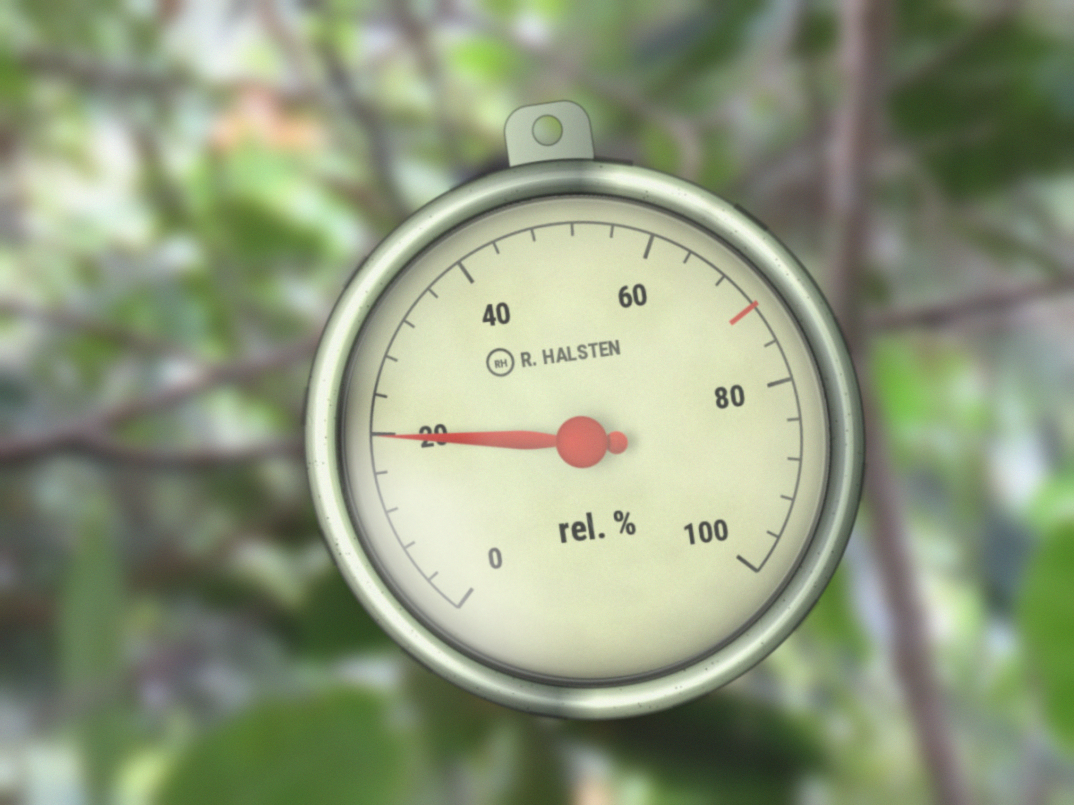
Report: 20 %
